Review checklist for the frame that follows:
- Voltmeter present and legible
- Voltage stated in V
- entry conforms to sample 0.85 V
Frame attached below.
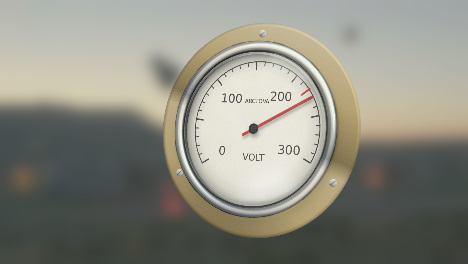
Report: 230 V
